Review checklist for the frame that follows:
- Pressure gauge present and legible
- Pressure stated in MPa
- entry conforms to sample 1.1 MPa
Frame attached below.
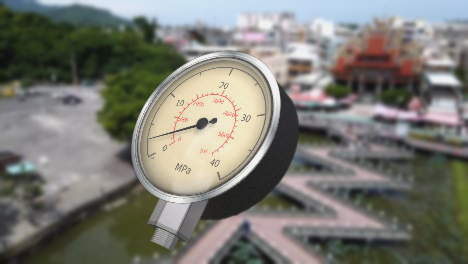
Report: 2.5 MPa
